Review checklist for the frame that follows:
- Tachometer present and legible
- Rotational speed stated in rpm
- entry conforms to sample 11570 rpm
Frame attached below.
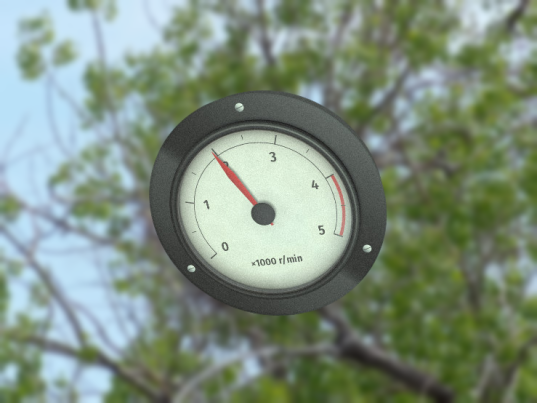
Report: 2000 rpm
